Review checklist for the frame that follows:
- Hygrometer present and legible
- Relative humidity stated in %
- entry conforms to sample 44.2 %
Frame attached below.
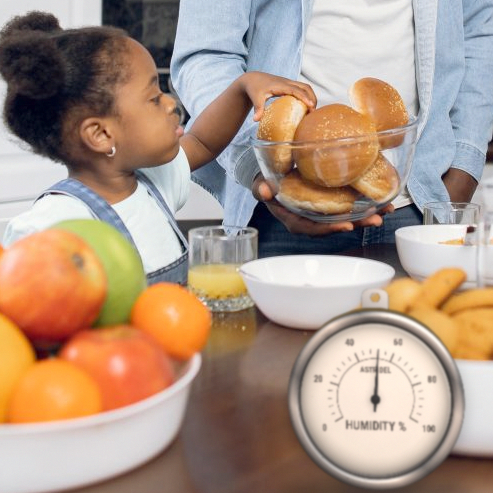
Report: 52 %
